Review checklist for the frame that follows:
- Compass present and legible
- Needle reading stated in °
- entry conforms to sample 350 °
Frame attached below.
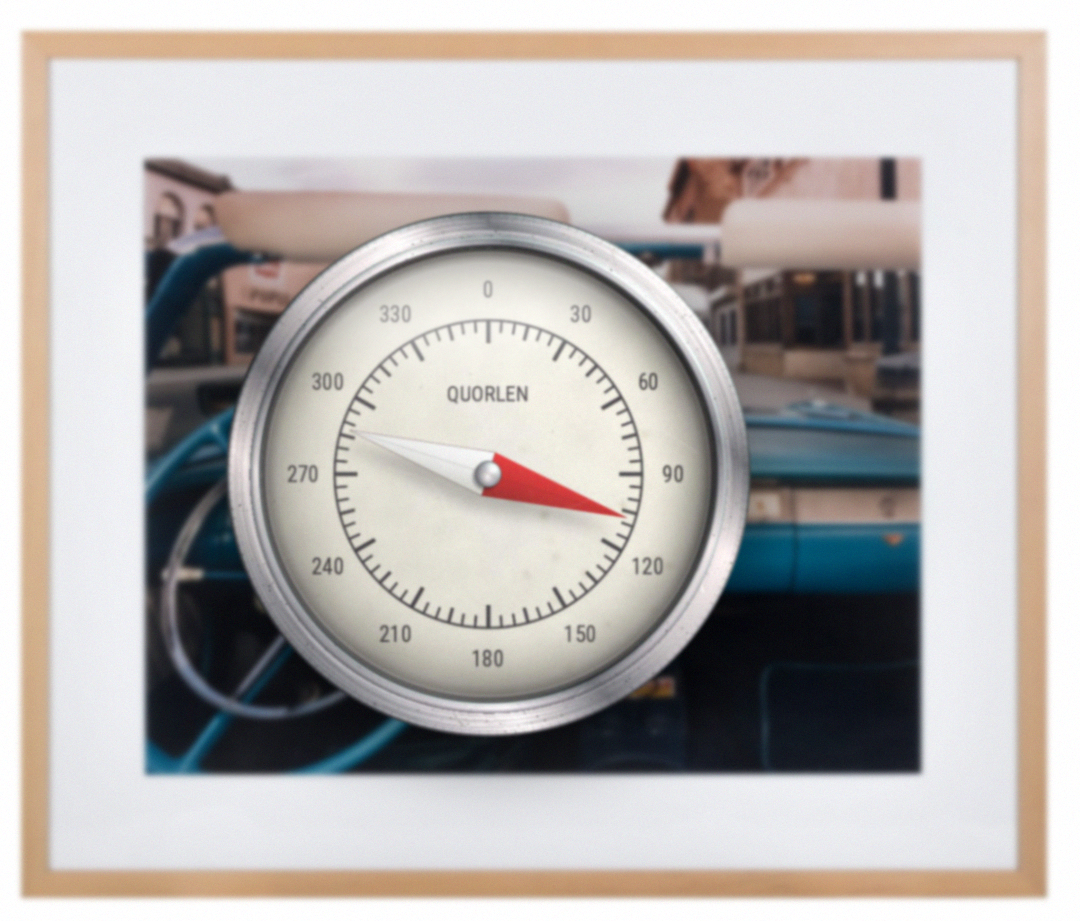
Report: 107.5 °
